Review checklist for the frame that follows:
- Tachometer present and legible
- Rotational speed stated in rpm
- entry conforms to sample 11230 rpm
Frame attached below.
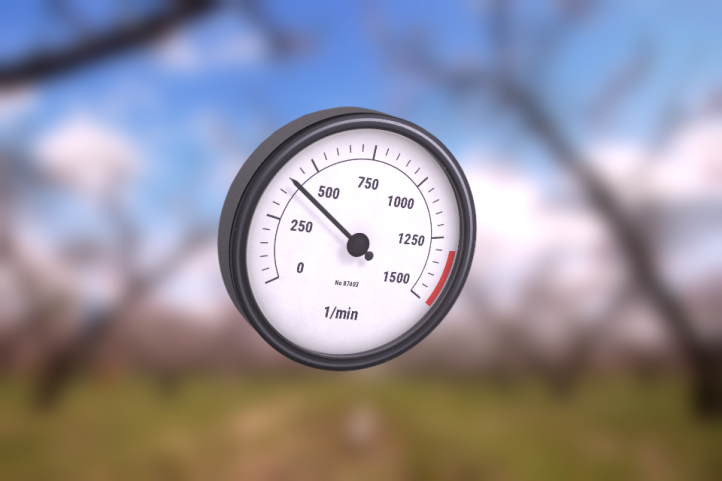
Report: 400 rpm
